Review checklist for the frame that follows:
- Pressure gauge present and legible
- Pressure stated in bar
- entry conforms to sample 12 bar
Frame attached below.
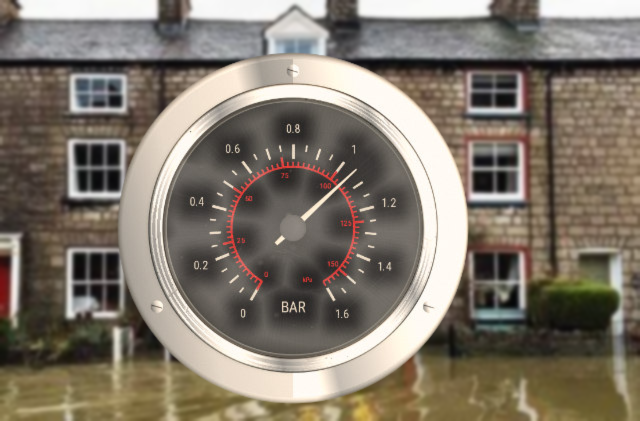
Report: 1.05 bar
